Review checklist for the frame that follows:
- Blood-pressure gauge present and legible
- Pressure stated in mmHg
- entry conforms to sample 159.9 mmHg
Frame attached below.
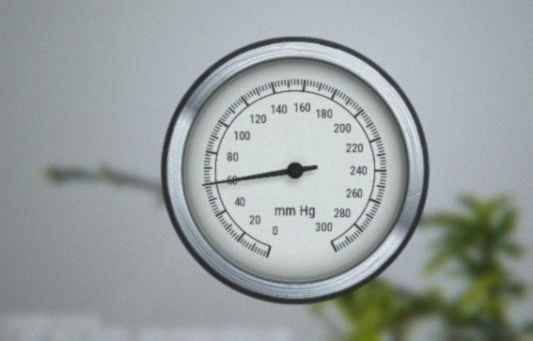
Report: 60 mmHg
